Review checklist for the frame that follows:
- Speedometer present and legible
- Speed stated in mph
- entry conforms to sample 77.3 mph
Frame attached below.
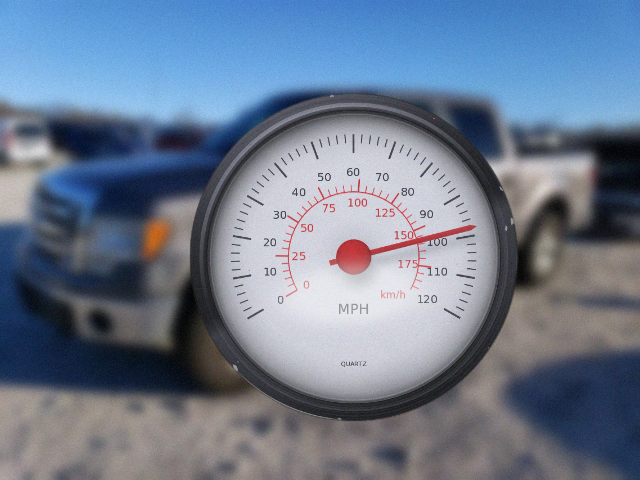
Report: 98 mph
